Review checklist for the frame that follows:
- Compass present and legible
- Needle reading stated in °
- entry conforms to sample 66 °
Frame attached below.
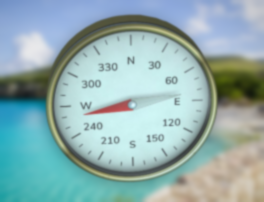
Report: 260 °
